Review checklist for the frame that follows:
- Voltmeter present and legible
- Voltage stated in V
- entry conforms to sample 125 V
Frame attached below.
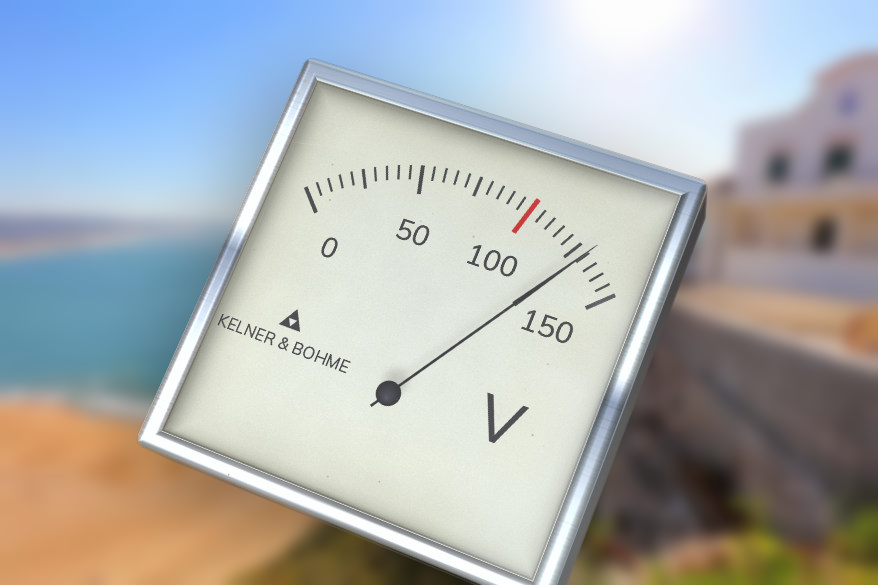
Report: 130 V
